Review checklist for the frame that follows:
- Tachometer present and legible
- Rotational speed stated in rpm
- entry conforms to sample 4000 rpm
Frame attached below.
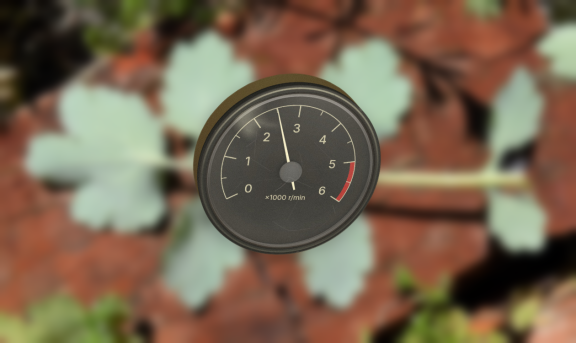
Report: 2500 rpm
